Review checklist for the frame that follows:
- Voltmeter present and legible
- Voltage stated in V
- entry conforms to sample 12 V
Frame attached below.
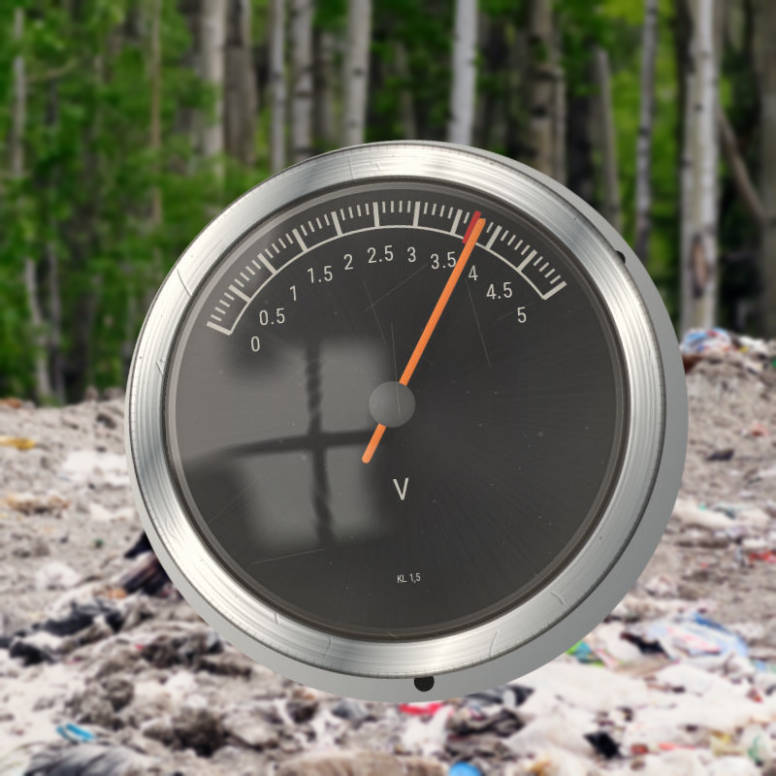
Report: 3.8 V
